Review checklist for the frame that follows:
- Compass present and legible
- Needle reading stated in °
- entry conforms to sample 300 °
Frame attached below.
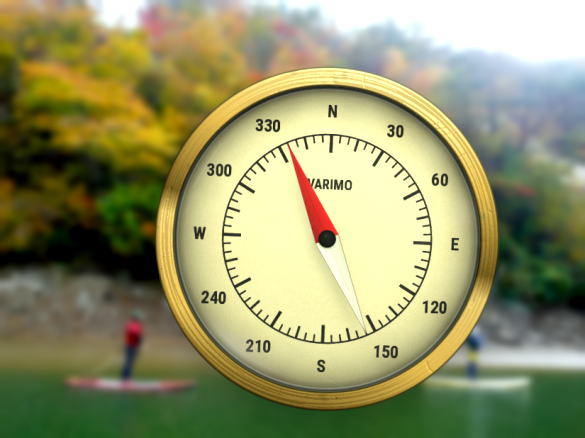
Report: 335 °
